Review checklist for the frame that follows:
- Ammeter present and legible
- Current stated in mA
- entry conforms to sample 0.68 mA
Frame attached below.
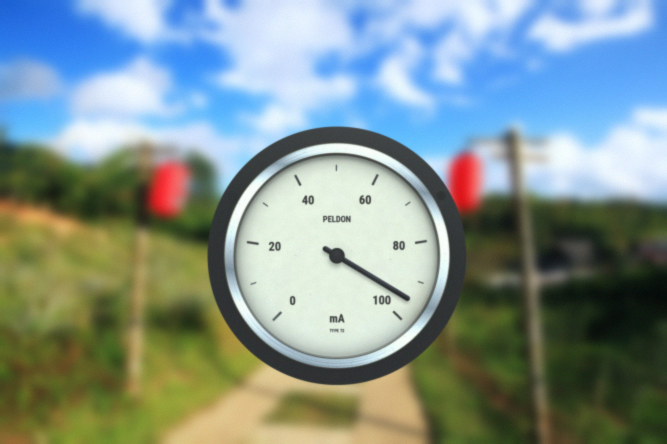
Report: 95 mA
